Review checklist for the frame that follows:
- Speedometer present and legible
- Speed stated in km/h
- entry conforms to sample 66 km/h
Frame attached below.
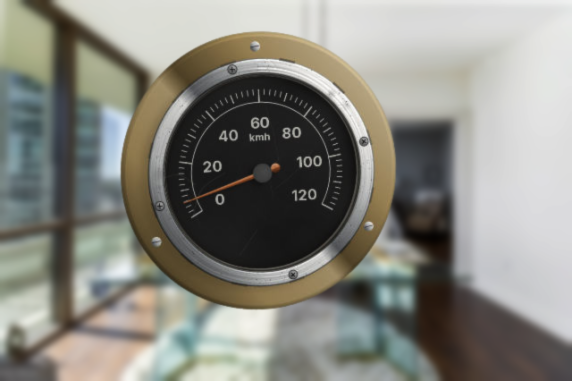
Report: 6 km/h
